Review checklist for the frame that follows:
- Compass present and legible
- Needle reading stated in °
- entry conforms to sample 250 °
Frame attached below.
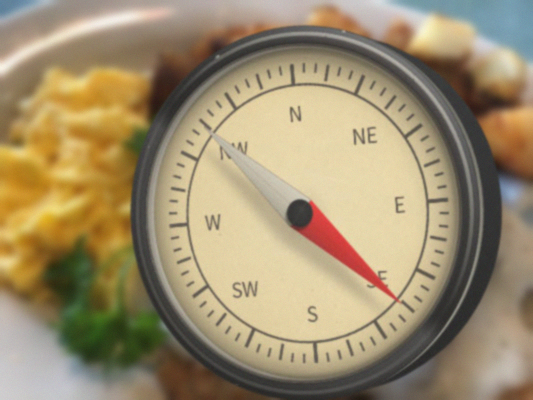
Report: 135 °
